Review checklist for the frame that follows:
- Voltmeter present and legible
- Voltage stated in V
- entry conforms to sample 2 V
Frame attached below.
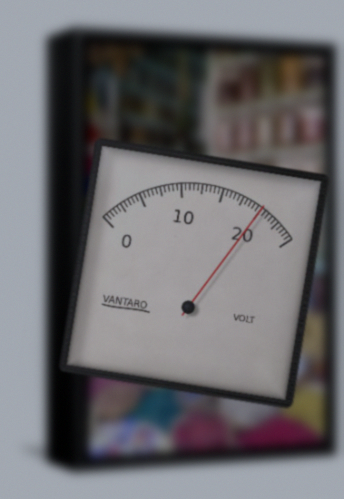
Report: 20 V
